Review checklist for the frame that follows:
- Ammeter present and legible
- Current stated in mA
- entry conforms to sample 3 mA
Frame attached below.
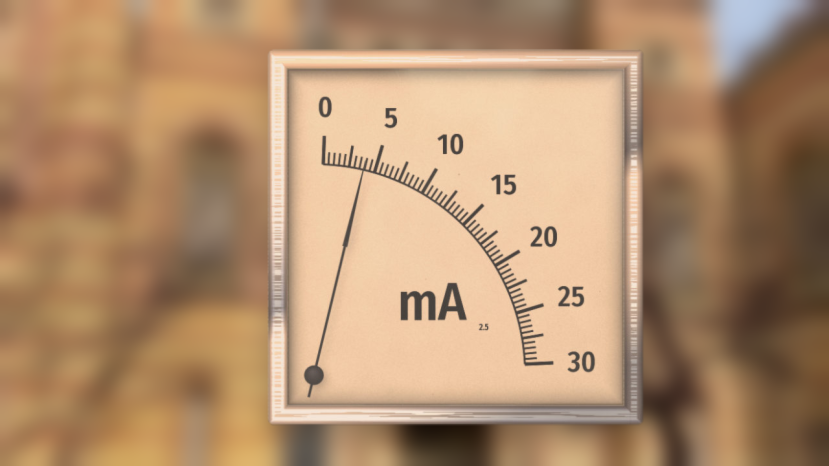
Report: 4 mA
